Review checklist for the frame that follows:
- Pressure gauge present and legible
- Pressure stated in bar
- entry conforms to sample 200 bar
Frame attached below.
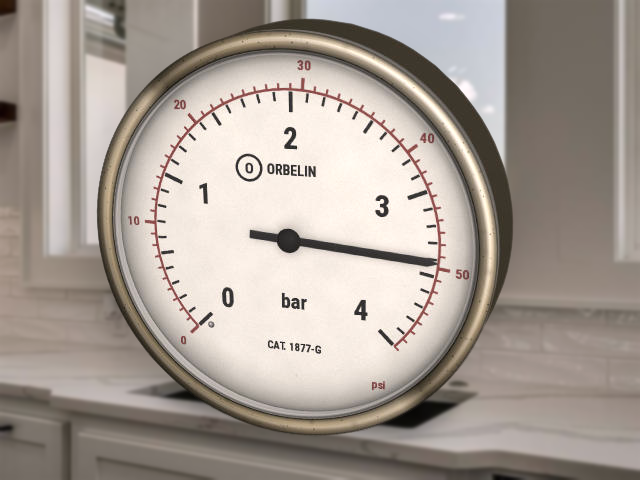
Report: 3.4 bar
